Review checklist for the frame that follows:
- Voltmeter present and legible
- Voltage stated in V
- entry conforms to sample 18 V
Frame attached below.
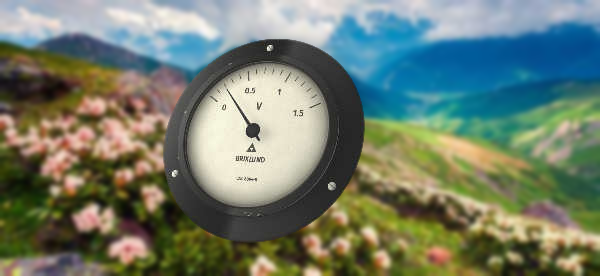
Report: 0.2 V
